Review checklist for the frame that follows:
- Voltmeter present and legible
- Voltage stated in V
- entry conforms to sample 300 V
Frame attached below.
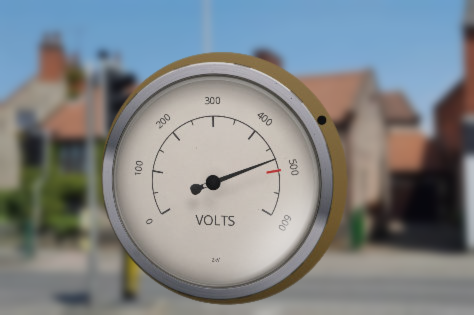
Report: 475 V
